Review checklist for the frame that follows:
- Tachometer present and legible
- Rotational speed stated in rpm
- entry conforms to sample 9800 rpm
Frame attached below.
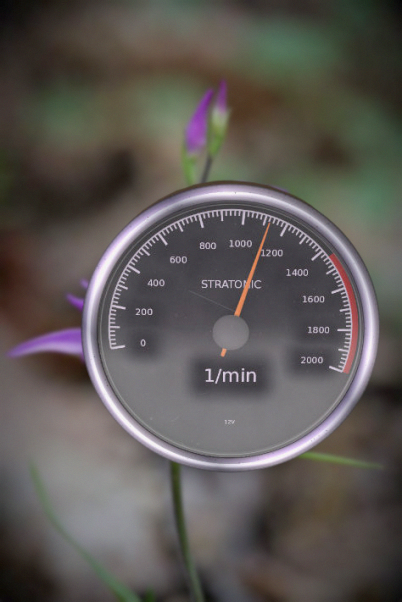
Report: 1120 rpm
